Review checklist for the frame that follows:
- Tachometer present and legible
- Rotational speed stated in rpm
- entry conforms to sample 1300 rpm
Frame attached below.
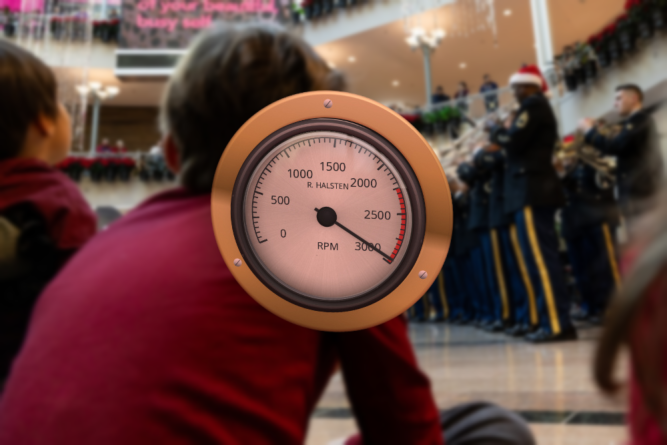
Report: 2950 rpm
